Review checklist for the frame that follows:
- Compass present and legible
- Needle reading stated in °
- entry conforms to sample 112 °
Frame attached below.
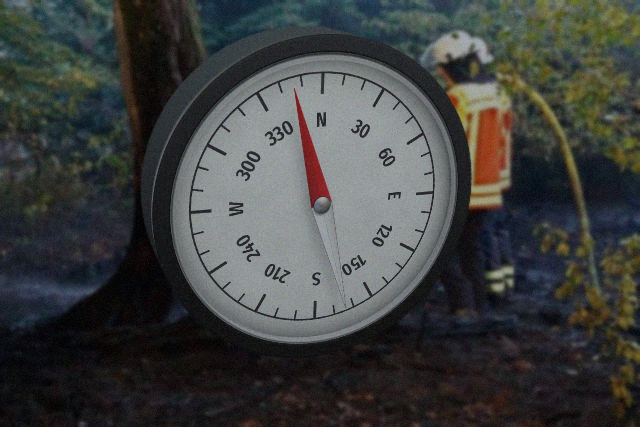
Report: 345 °
